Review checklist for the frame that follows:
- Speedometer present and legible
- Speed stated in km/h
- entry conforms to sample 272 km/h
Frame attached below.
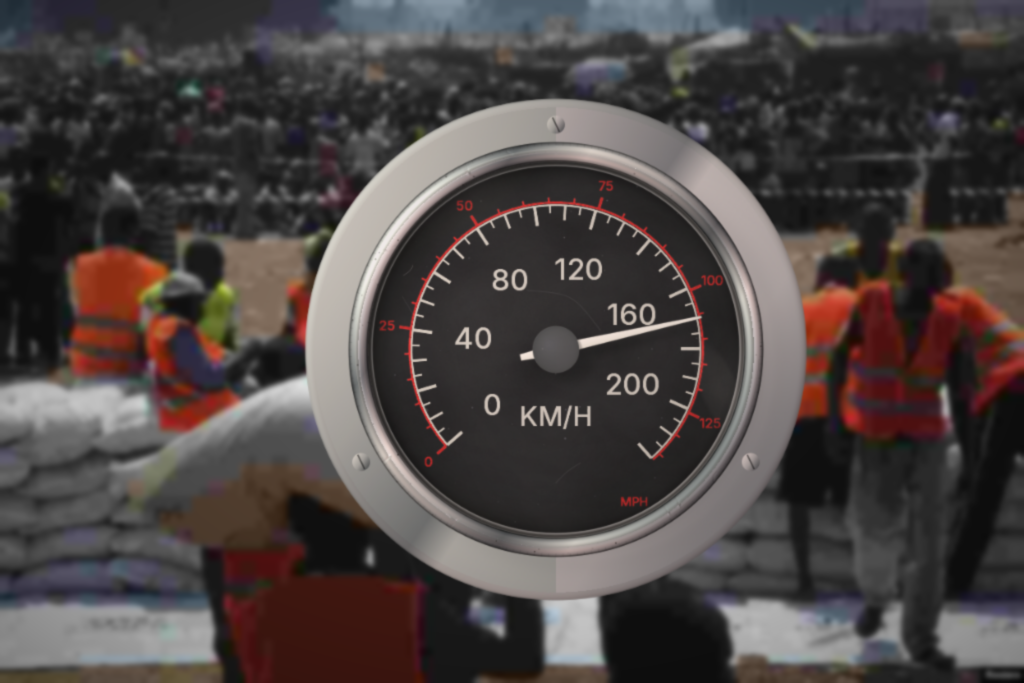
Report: 170 km/h
